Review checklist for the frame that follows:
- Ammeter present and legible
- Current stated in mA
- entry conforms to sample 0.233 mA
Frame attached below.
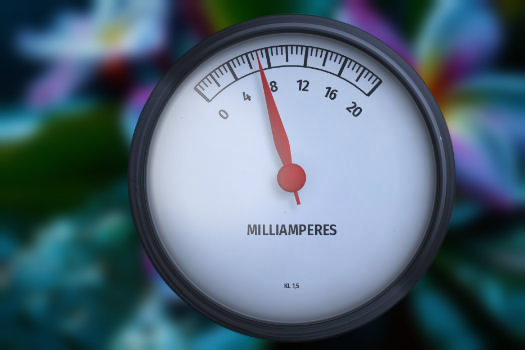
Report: 7 mA
